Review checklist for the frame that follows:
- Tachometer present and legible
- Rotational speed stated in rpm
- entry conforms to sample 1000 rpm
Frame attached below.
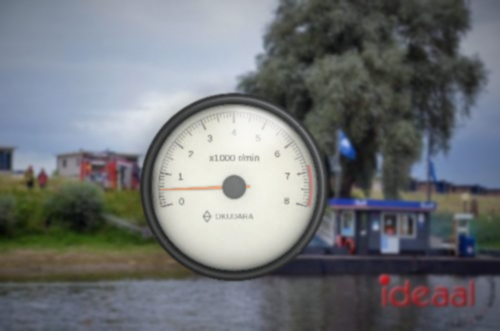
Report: 500 rpm
